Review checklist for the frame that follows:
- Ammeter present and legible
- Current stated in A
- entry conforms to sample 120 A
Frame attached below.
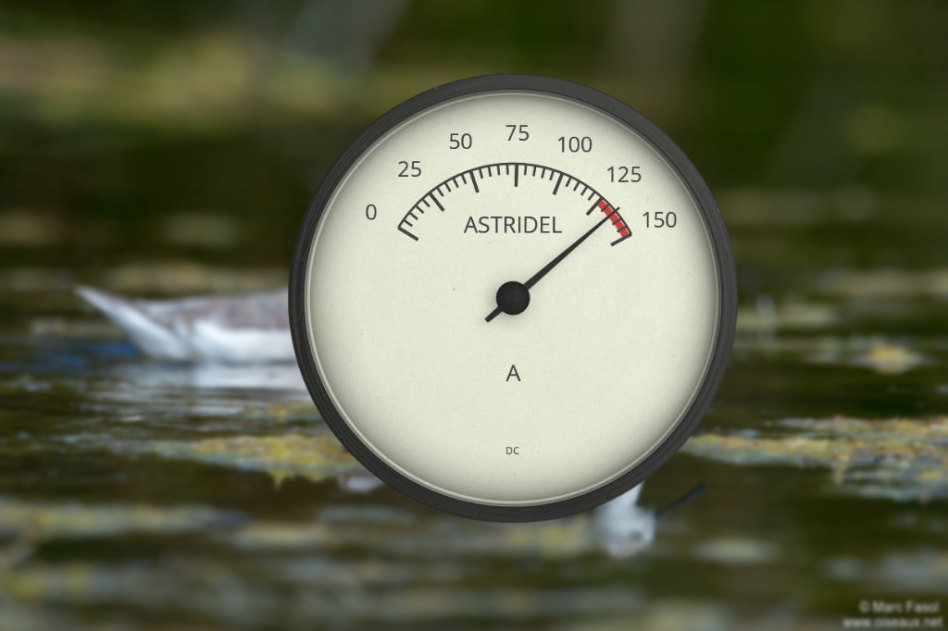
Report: 135 A
